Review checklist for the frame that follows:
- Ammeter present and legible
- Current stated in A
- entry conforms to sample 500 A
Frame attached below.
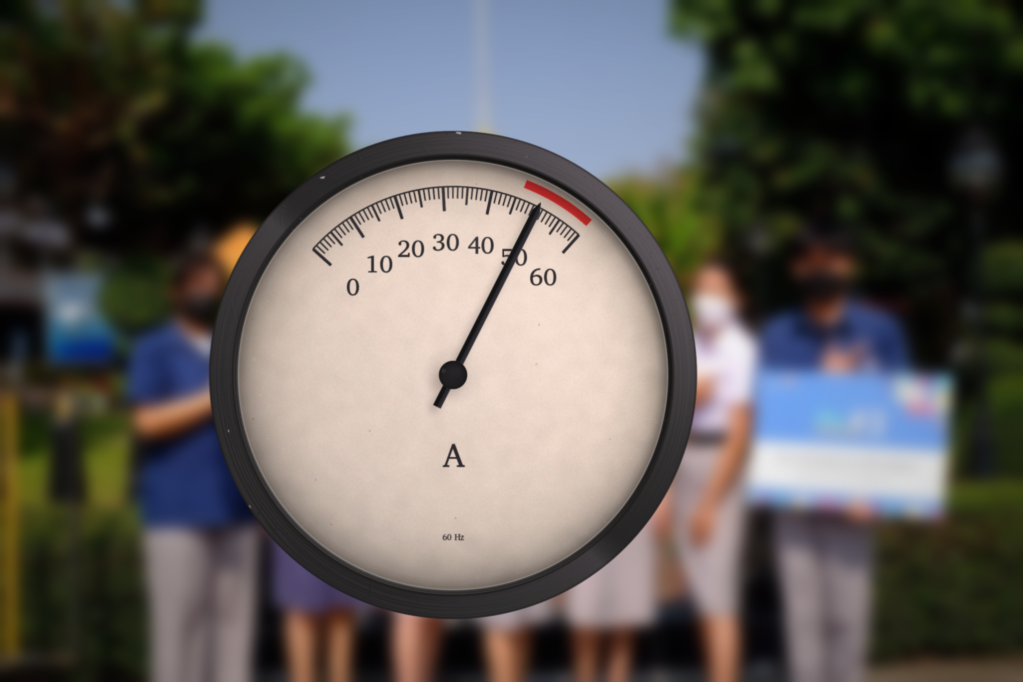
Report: 50 A
